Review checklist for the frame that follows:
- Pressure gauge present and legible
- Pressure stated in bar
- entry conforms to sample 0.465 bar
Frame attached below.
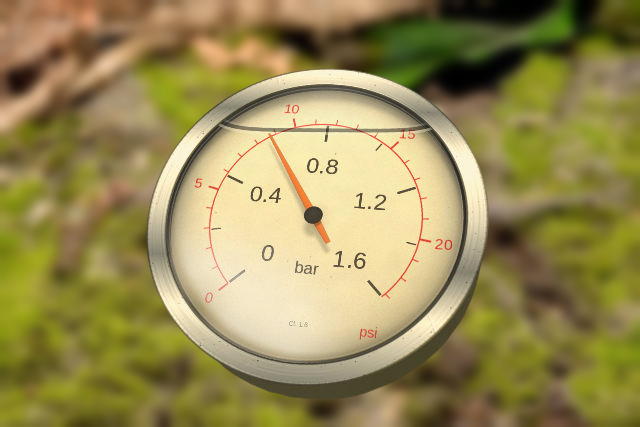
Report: 0.6 bar
